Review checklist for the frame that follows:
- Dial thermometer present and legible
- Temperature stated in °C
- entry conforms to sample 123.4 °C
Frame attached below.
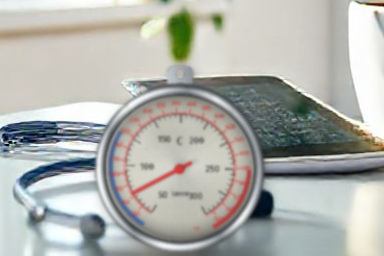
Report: 75 °C
